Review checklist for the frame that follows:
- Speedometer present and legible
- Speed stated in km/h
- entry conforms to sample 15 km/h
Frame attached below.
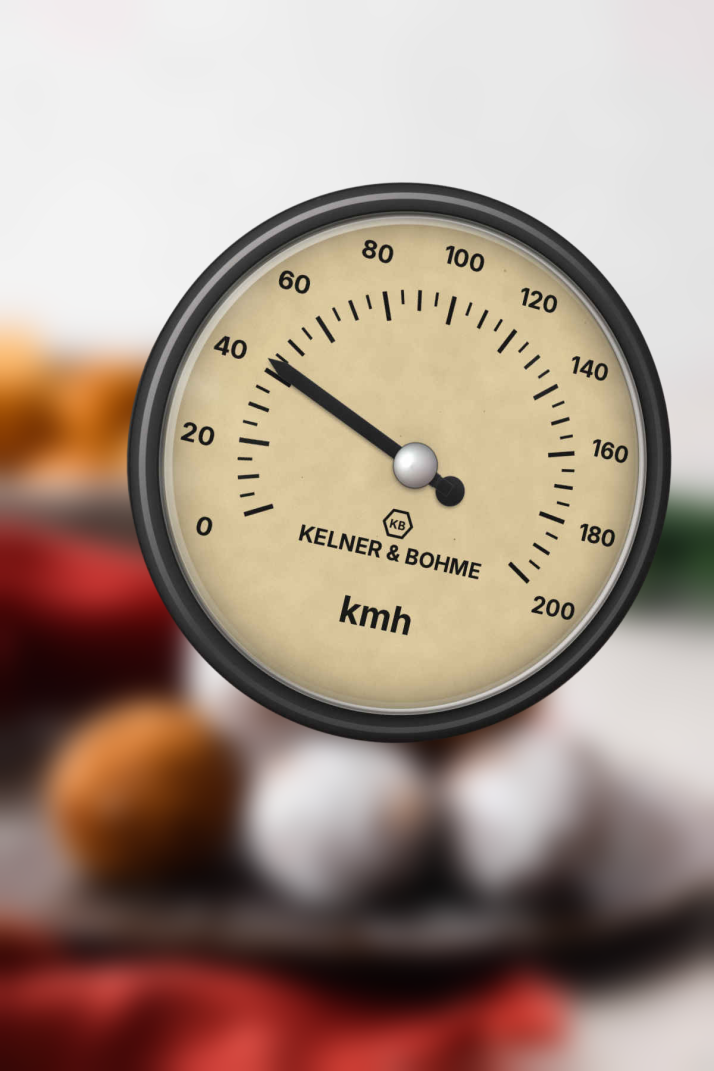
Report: 42.5 km/h
